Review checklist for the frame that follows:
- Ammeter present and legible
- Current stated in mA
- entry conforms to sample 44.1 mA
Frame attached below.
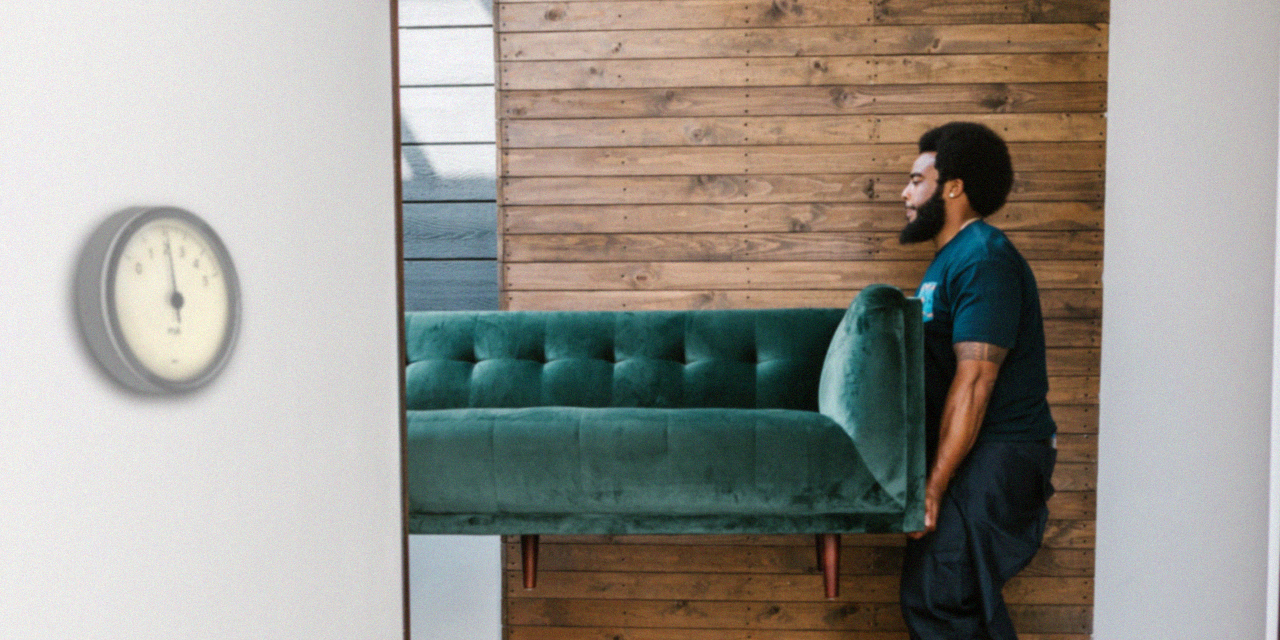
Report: 2 mA
